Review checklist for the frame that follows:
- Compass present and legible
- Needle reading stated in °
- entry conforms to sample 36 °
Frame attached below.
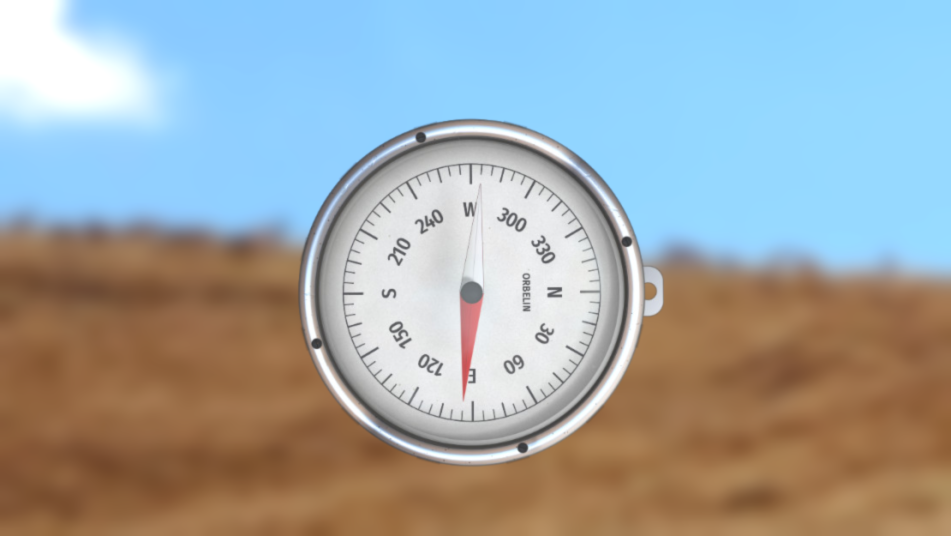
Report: 95 °
